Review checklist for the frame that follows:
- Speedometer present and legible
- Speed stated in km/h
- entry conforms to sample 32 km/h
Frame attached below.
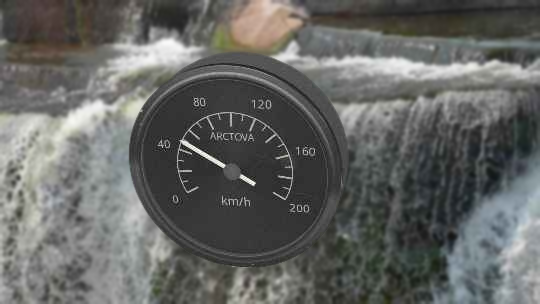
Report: 50 km/h
